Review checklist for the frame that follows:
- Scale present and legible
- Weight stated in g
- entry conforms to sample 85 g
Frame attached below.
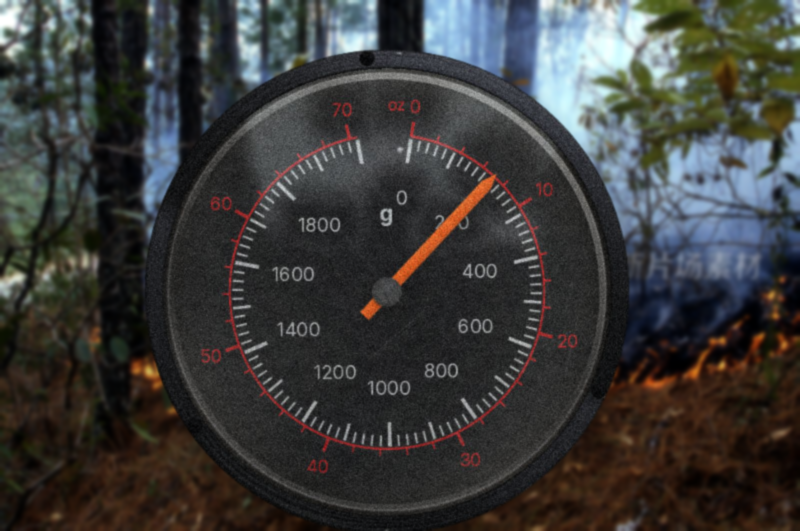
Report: 200 g
